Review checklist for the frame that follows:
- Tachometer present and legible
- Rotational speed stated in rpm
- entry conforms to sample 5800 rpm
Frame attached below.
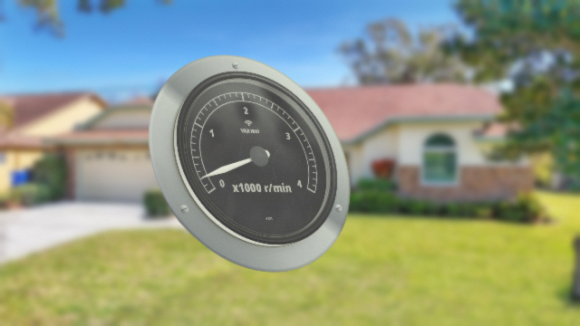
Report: 200 rpm
